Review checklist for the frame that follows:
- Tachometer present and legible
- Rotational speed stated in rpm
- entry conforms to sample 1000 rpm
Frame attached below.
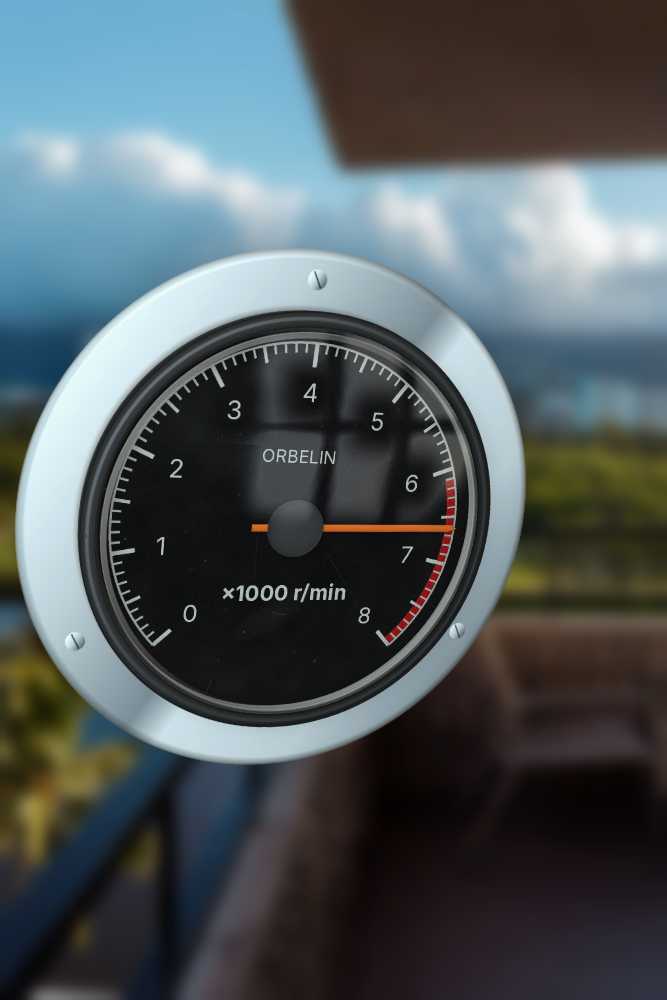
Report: 6600 rpm
